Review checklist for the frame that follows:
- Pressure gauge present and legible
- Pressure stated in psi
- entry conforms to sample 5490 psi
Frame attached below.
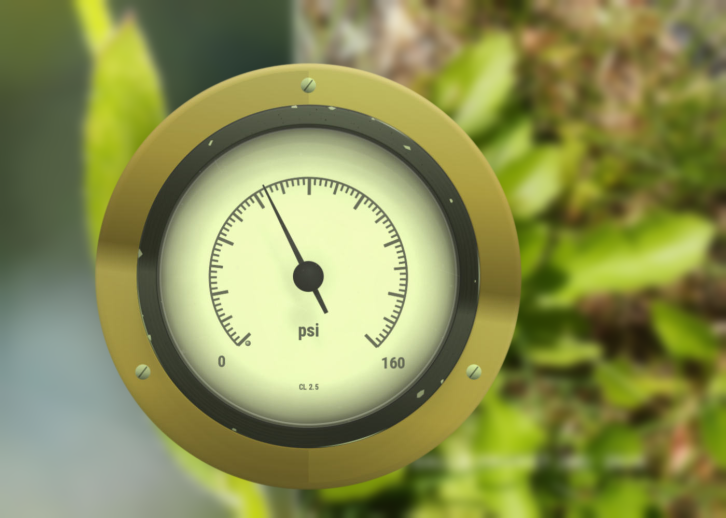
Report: 64 psi
